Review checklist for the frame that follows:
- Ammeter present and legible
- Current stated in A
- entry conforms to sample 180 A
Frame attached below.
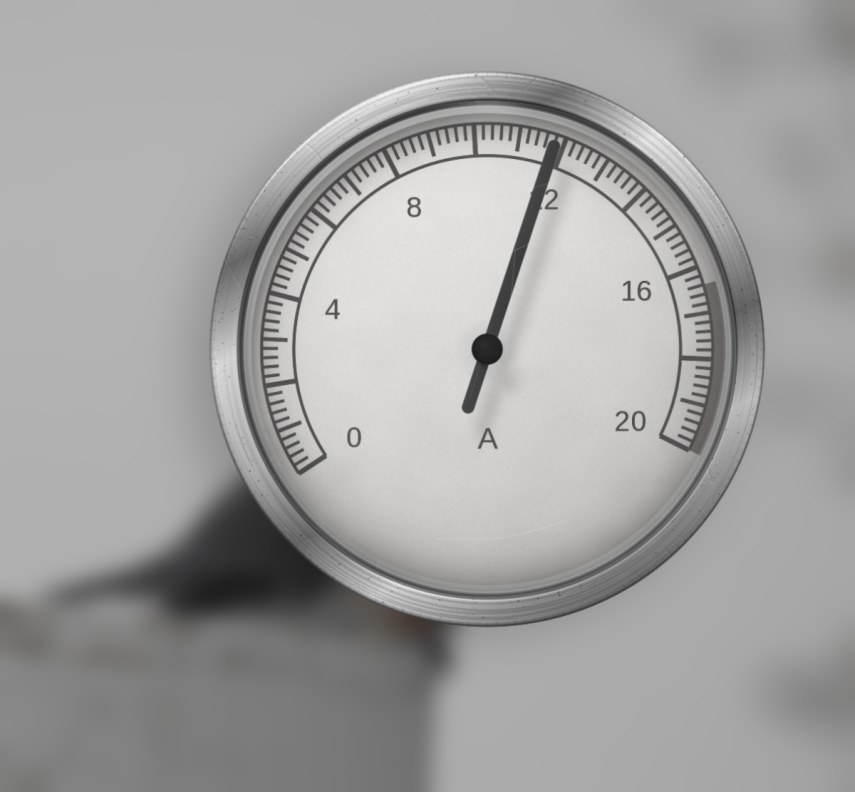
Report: 11.8 A
